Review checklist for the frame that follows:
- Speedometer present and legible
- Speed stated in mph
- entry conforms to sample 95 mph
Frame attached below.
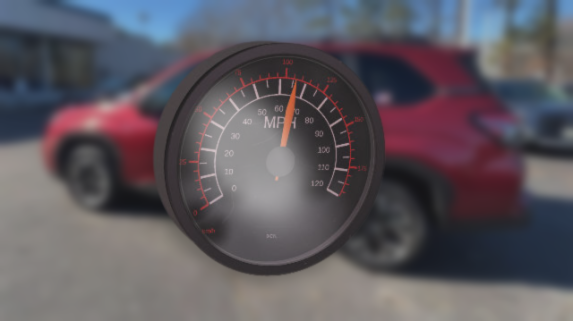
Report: 65 mph
